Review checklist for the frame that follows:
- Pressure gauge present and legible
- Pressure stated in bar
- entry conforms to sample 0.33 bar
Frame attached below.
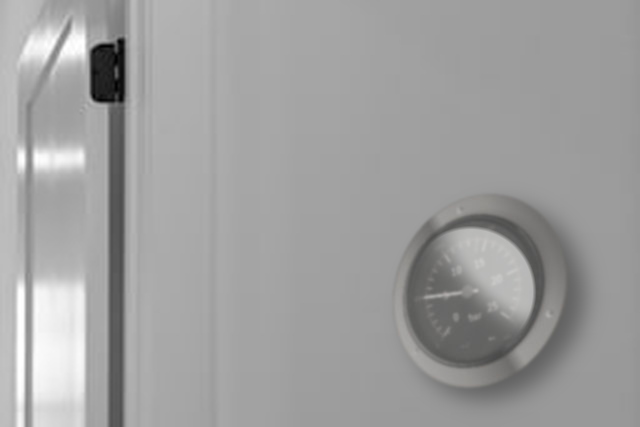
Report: 5 bar
